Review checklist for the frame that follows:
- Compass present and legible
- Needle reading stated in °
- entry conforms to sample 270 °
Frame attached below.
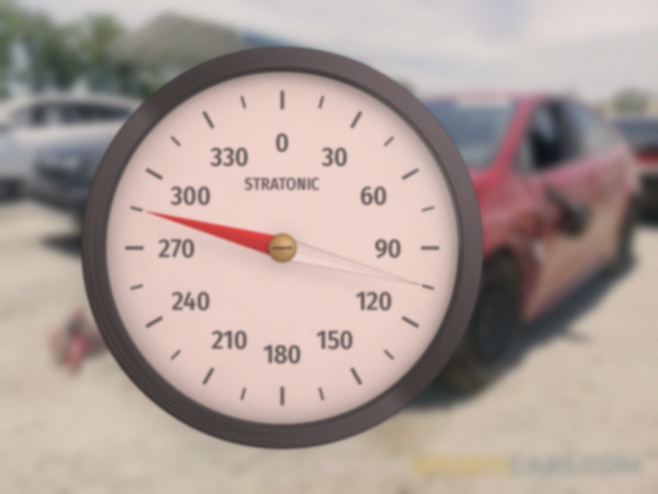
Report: 285 °
